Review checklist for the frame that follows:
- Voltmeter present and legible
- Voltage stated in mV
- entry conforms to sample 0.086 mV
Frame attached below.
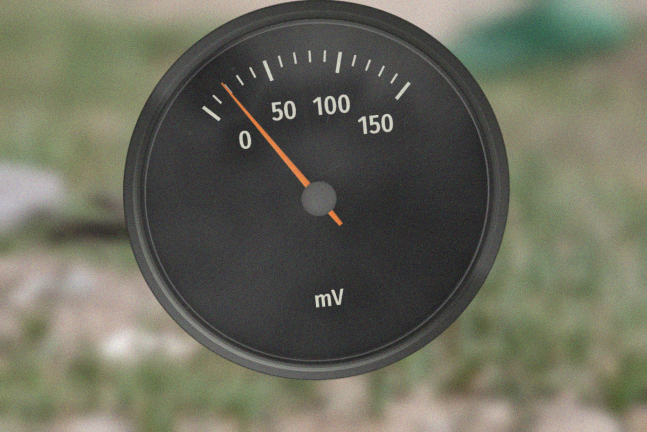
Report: 20 mV
